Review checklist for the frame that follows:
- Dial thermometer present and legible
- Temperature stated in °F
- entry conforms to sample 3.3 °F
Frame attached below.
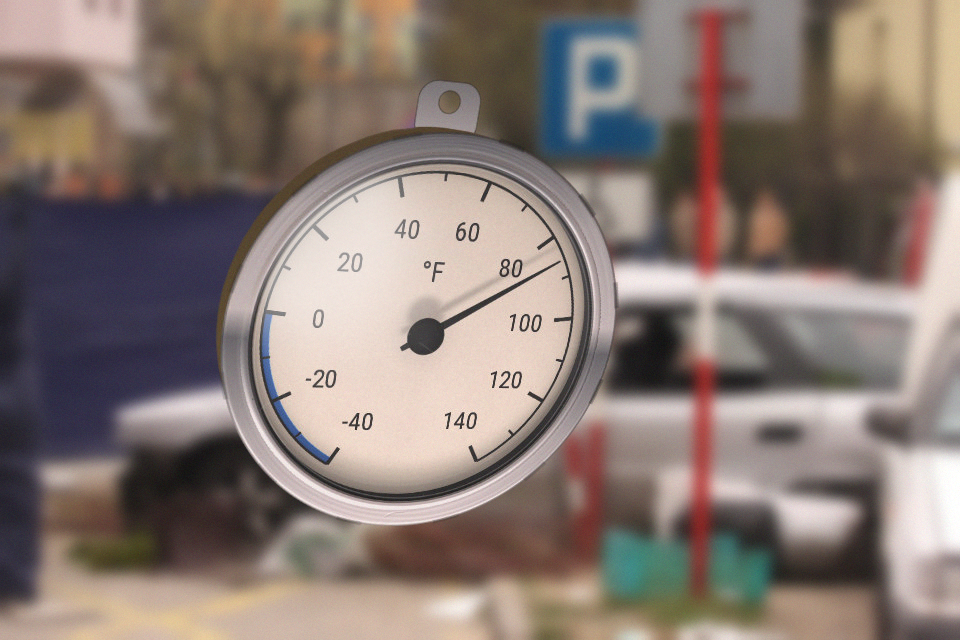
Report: 85 °F
